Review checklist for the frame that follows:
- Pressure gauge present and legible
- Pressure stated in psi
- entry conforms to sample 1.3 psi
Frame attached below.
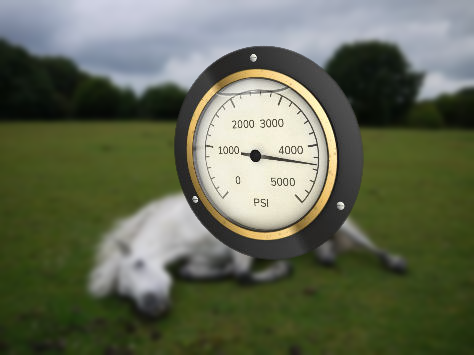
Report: 4300 psi
